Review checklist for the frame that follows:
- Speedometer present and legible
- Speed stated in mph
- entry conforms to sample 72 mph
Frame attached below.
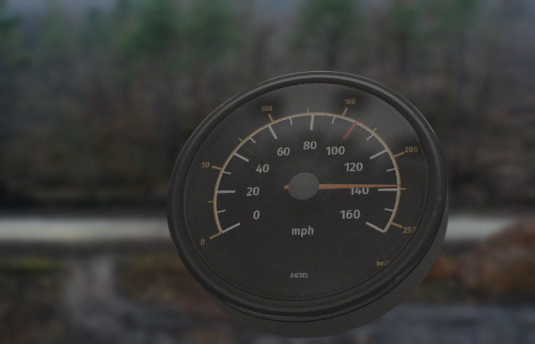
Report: 140 mph
